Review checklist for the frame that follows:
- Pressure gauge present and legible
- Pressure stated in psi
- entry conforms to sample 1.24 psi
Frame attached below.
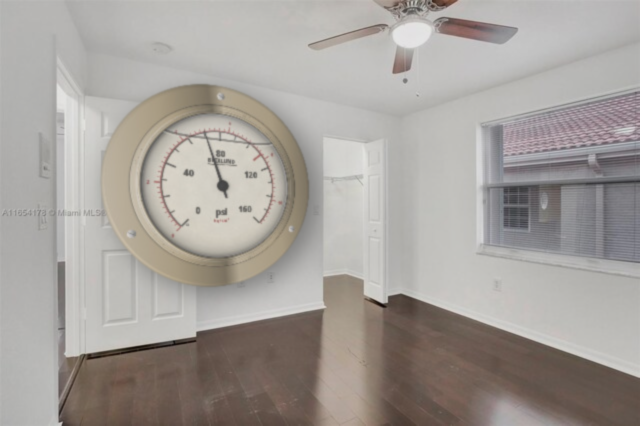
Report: 70 psi
